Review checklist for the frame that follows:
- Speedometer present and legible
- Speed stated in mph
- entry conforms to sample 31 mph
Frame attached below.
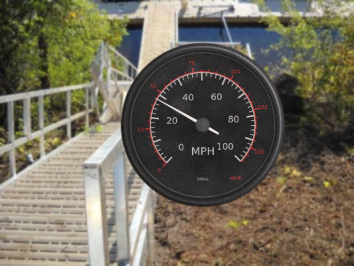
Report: 28 mph
